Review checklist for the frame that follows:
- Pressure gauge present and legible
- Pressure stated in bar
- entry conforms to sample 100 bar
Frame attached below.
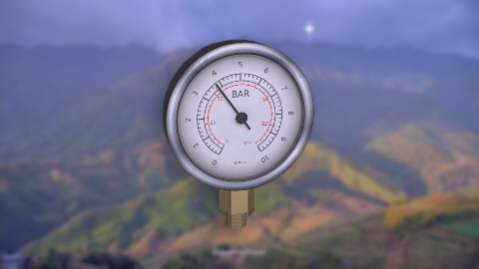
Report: 3.8 bar
